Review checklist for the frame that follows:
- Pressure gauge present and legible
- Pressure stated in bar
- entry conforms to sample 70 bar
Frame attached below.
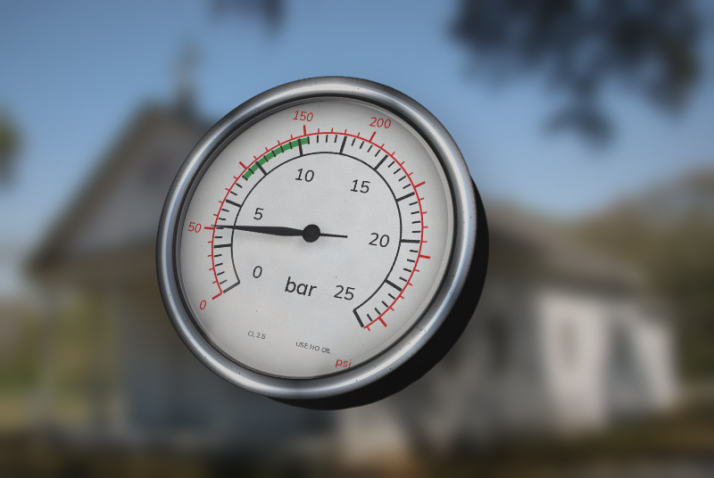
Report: 3.5 bar
